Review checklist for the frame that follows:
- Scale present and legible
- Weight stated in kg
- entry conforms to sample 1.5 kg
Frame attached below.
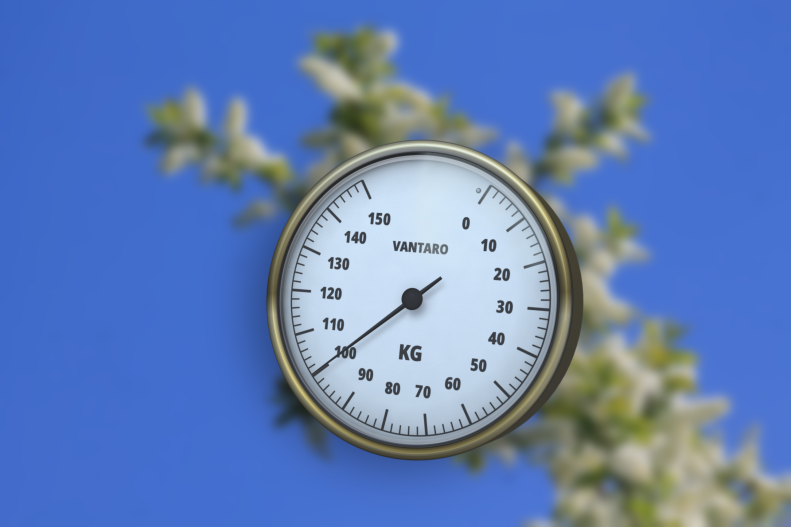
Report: 100 kg
